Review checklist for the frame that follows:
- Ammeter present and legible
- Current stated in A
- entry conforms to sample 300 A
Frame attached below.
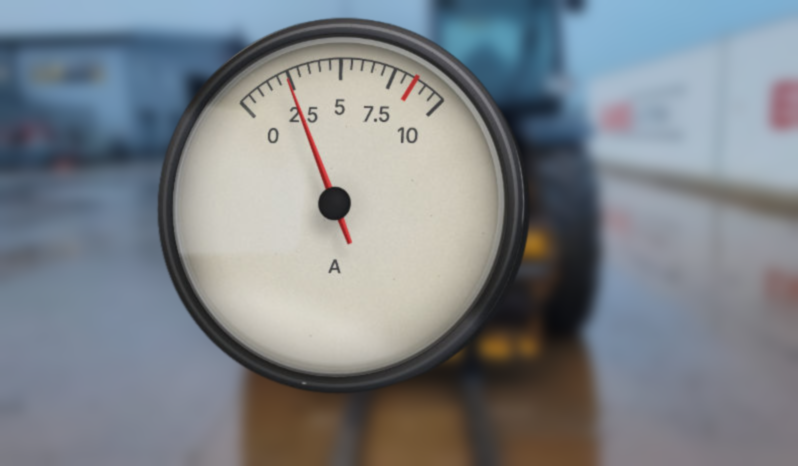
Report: 2.5 A
